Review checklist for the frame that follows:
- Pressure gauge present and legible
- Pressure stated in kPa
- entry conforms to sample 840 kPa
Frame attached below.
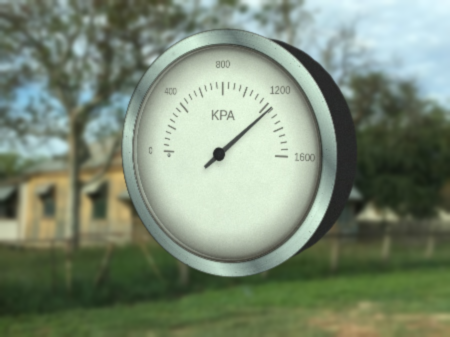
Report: 1250 kPa
